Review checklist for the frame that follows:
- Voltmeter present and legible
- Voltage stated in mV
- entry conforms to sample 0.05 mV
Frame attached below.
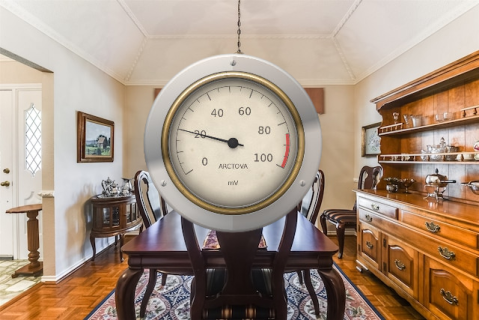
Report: 20 mV
